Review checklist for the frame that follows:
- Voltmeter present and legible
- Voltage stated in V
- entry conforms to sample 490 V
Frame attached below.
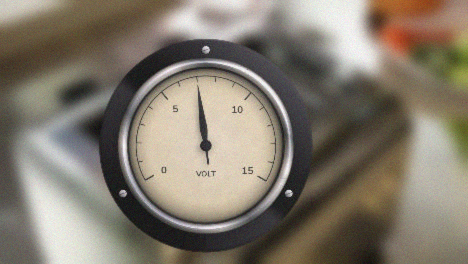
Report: 7 V
